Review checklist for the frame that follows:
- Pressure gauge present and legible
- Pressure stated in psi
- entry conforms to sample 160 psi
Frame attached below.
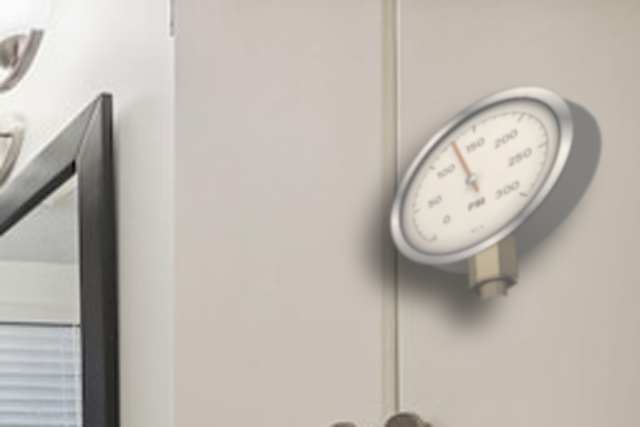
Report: 130 psi
